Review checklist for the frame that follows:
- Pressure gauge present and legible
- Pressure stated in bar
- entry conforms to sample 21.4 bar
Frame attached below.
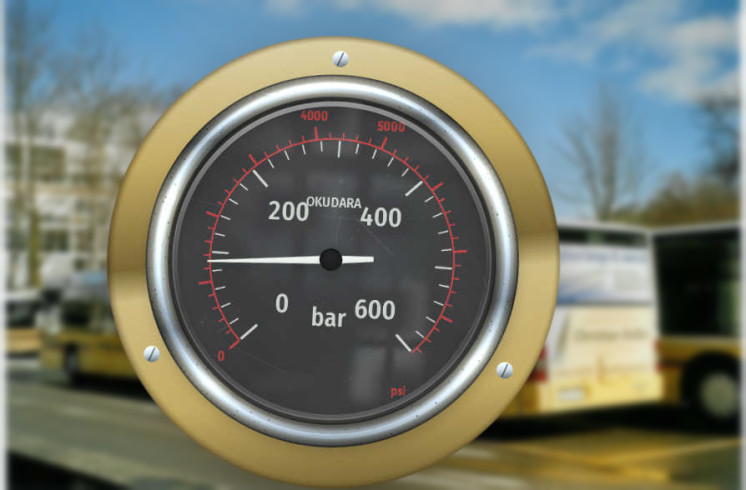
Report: 90 bar
